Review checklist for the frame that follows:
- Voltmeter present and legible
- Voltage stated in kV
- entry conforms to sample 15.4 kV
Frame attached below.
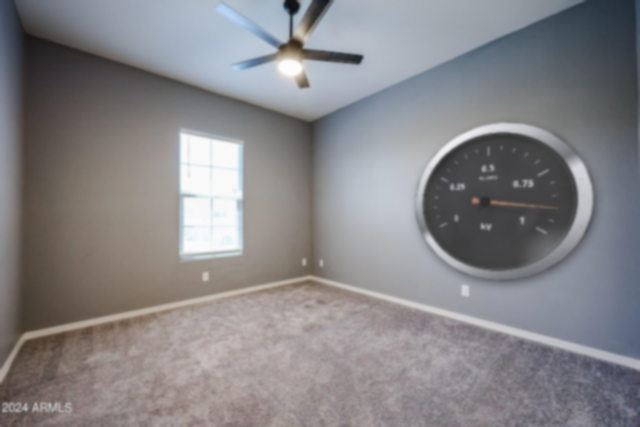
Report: 0.9 kV
